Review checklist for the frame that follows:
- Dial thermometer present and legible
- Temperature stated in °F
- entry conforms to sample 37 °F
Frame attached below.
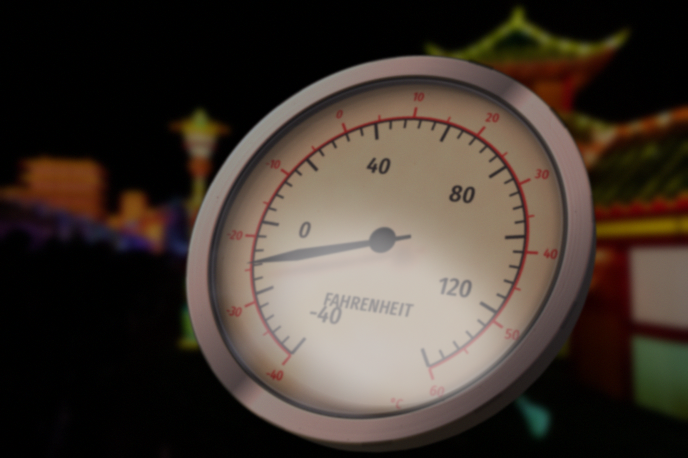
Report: -12 °F
